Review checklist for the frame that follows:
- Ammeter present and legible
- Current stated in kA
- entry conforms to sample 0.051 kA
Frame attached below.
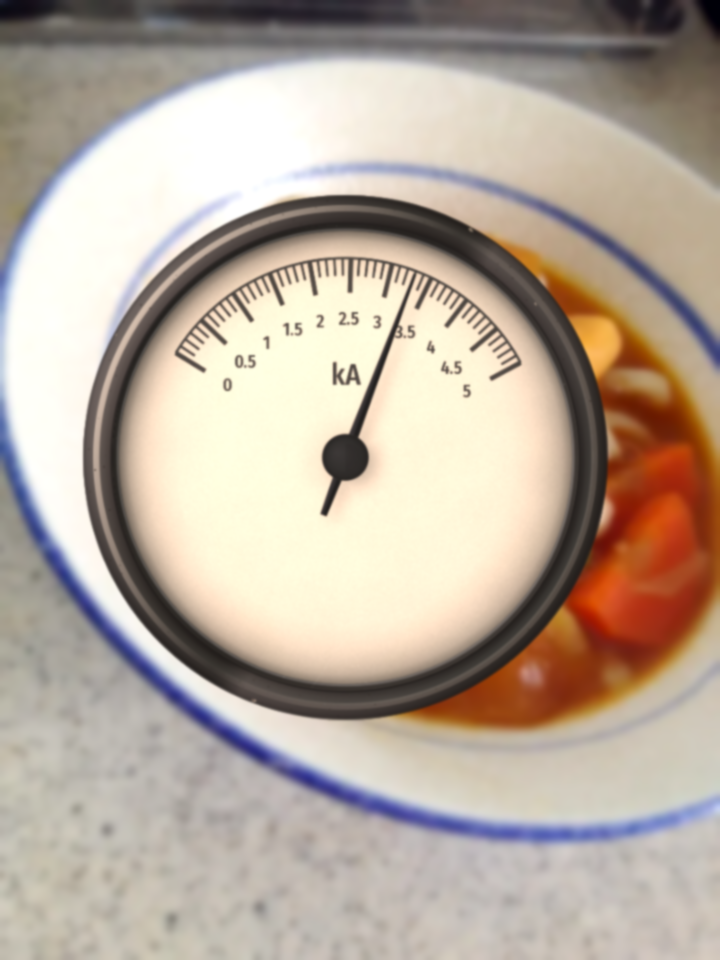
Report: 3.3 kA
